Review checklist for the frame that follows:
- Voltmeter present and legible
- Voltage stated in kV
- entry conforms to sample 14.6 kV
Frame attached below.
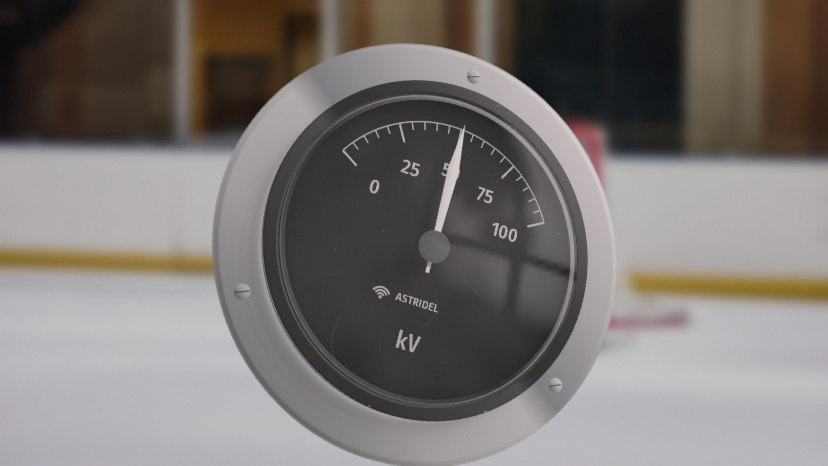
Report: 50 kV
